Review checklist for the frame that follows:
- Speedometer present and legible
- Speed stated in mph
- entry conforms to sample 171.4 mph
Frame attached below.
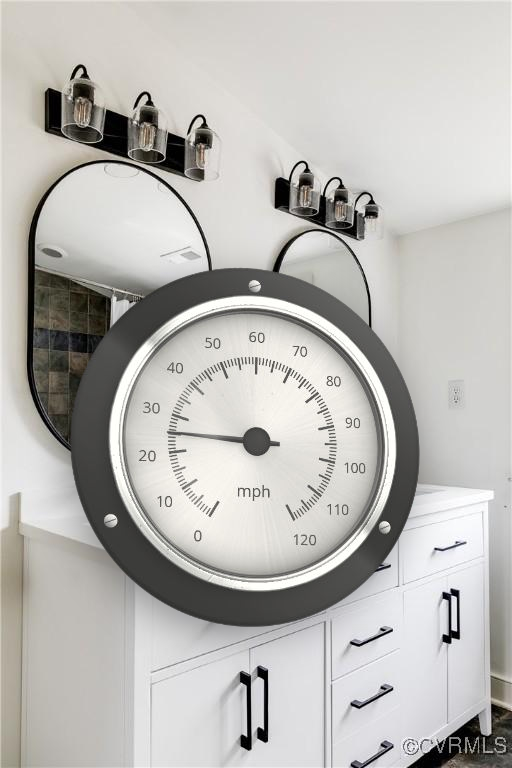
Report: 25 mph
